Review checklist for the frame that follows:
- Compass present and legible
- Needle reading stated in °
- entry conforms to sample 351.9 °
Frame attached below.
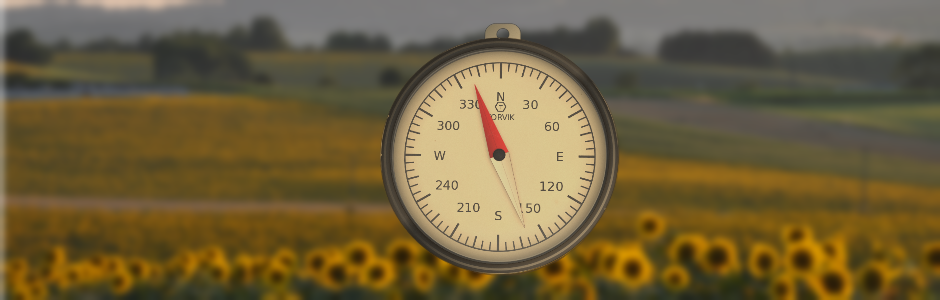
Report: 340 °
